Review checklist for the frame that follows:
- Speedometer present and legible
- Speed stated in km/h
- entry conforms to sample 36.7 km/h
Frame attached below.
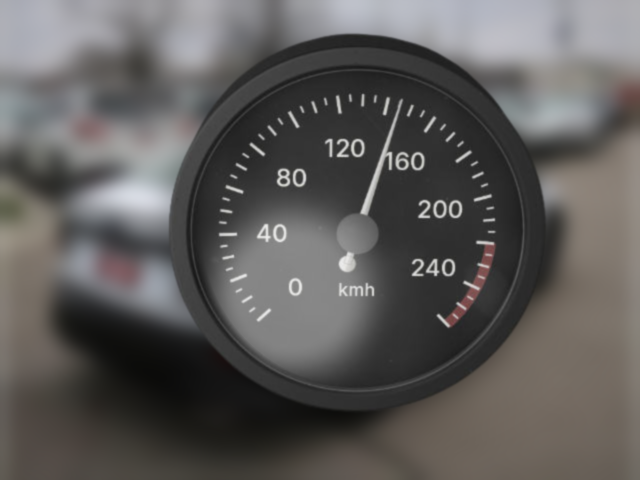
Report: 145 km/h
